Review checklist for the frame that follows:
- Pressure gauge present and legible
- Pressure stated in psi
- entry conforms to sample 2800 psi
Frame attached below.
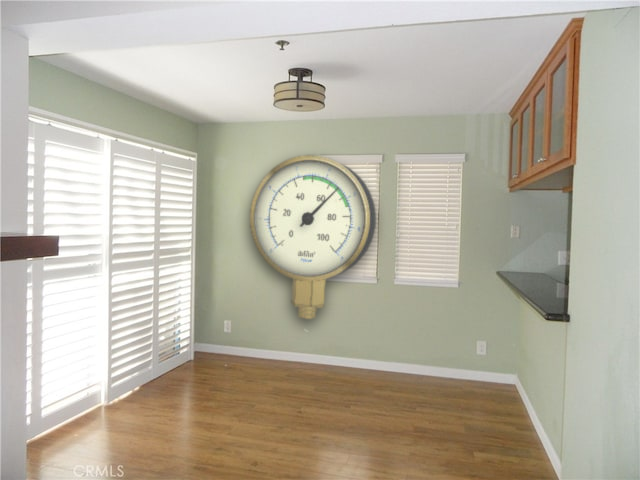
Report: 65 psi
